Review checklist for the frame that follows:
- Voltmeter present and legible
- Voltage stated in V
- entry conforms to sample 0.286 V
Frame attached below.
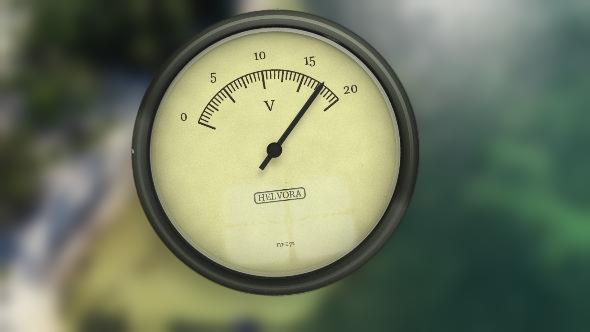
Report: 17.5 V
